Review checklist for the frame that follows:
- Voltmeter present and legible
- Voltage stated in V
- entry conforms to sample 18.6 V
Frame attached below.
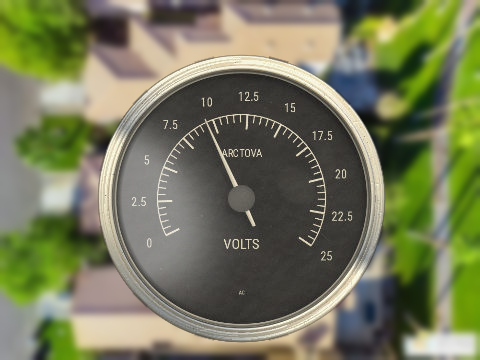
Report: 9.5 V
